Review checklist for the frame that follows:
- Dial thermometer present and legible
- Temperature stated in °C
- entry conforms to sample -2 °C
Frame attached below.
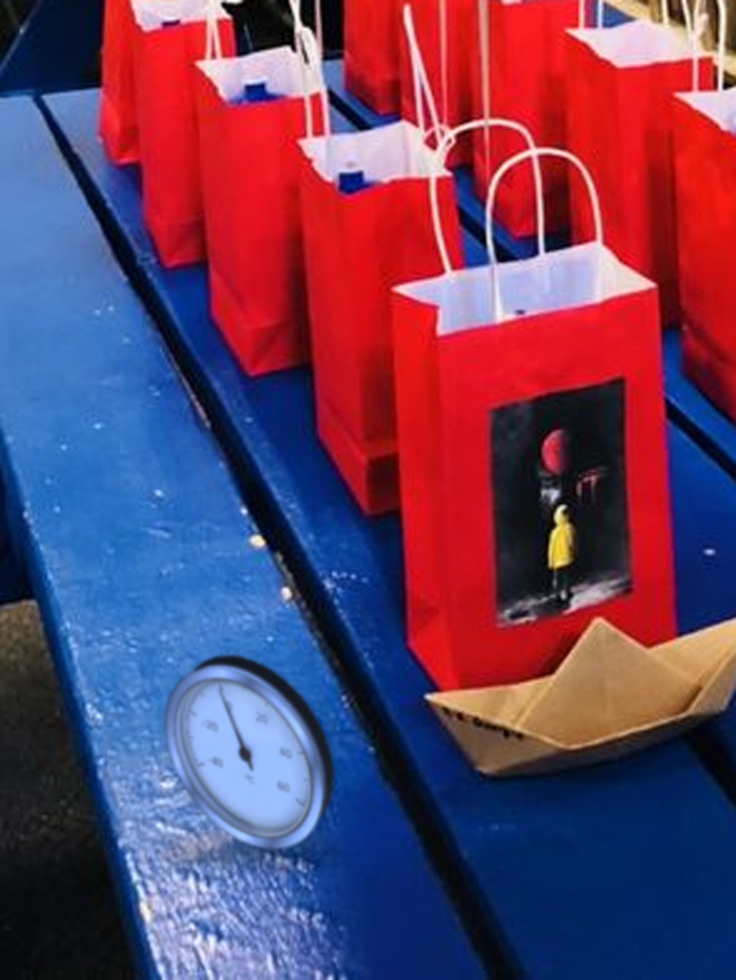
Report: 0 °C
